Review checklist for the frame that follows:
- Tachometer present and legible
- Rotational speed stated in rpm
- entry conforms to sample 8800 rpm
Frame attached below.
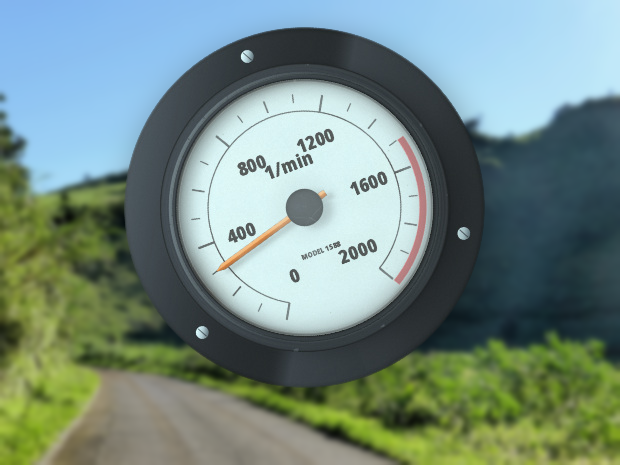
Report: 300 rpm
